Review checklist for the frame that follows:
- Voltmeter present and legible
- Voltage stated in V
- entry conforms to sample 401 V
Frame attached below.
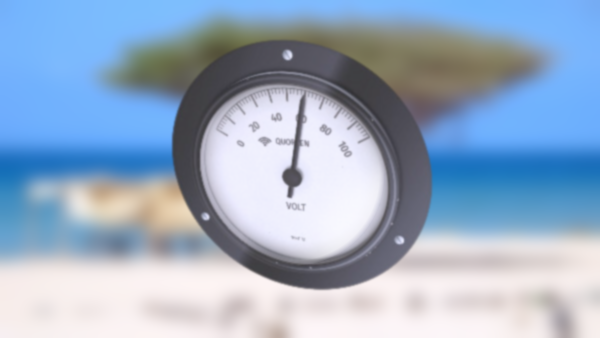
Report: 60 V
